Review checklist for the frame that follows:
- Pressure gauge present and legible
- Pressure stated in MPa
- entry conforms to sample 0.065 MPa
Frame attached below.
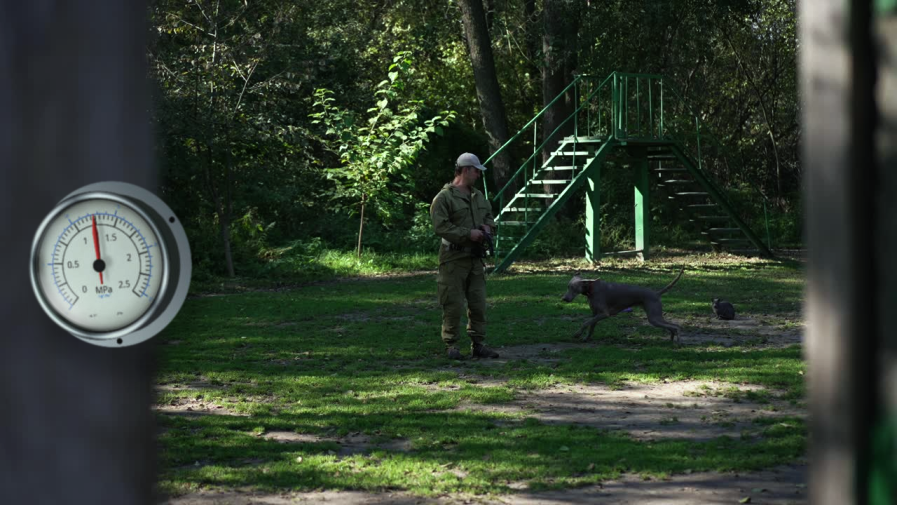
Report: 1.25 MPa
